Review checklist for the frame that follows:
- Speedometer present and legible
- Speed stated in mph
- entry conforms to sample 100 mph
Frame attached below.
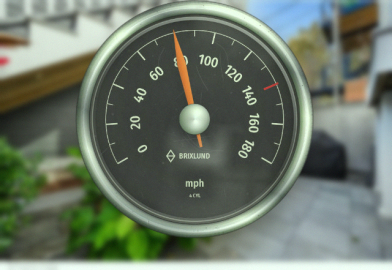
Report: 80 mph
